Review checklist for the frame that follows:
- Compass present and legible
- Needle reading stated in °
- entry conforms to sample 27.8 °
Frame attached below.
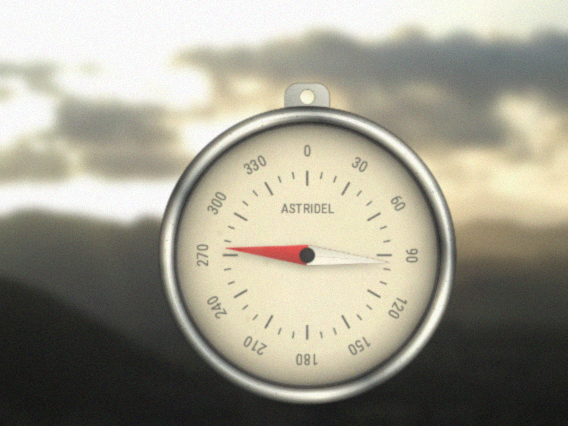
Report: 275 °
